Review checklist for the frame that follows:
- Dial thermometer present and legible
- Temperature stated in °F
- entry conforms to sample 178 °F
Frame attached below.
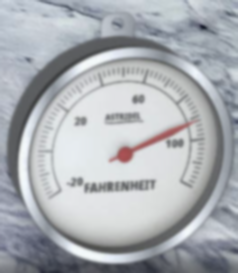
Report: 90 °F
